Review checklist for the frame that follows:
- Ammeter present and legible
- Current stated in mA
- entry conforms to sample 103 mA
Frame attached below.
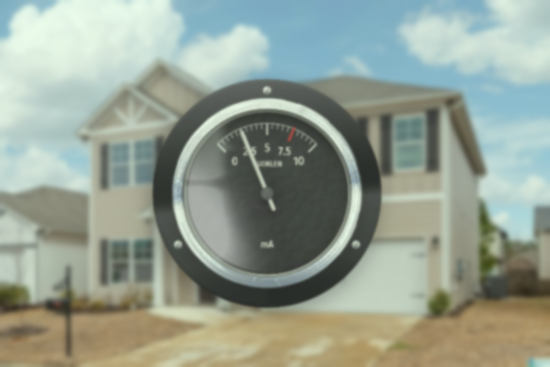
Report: 2.5 mA
